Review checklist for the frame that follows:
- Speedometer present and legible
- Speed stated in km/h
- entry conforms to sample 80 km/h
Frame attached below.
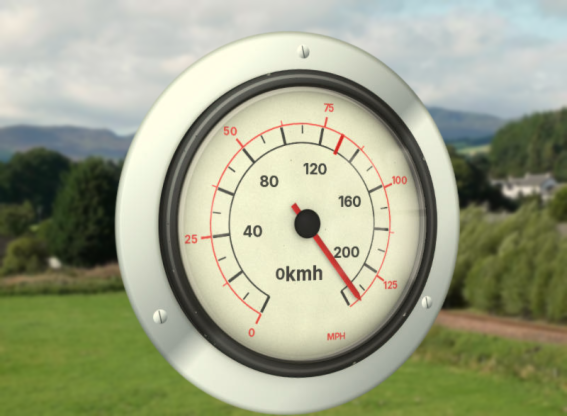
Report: 215 km/h
